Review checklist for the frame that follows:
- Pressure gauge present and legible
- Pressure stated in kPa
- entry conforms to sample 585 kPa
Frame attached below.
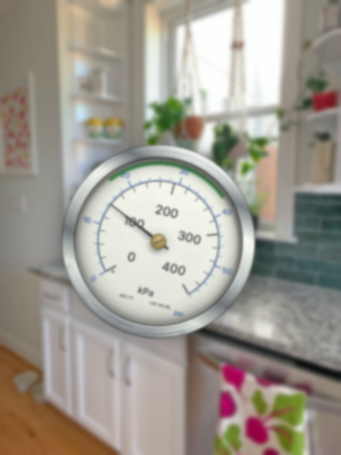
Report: 100 kPa
